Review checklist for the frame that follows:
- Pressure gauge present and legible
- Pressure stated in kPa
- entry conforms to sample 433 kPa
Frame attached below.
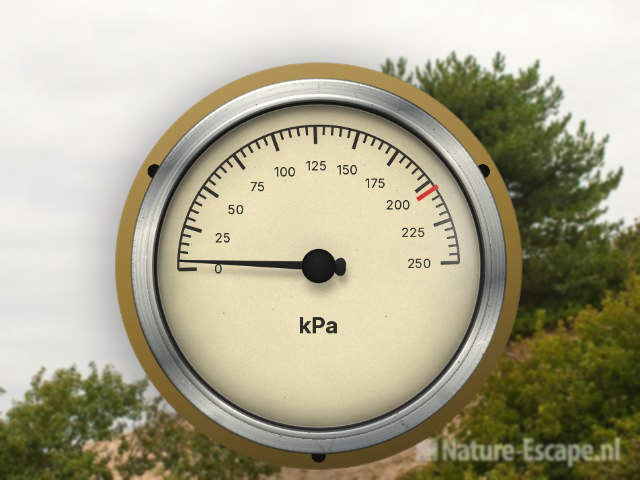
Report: 5 kPa
